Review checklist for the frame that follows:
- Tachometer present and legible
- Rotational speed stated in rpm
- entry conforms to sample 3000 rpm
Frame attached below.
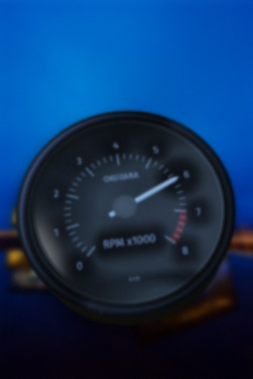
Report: 6000 rpm
